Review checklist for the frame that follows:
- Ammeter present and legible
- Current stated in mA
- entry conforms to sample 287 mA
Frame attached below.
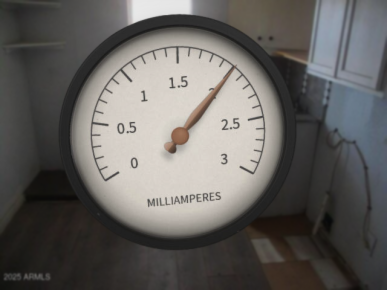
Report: 2 mA
